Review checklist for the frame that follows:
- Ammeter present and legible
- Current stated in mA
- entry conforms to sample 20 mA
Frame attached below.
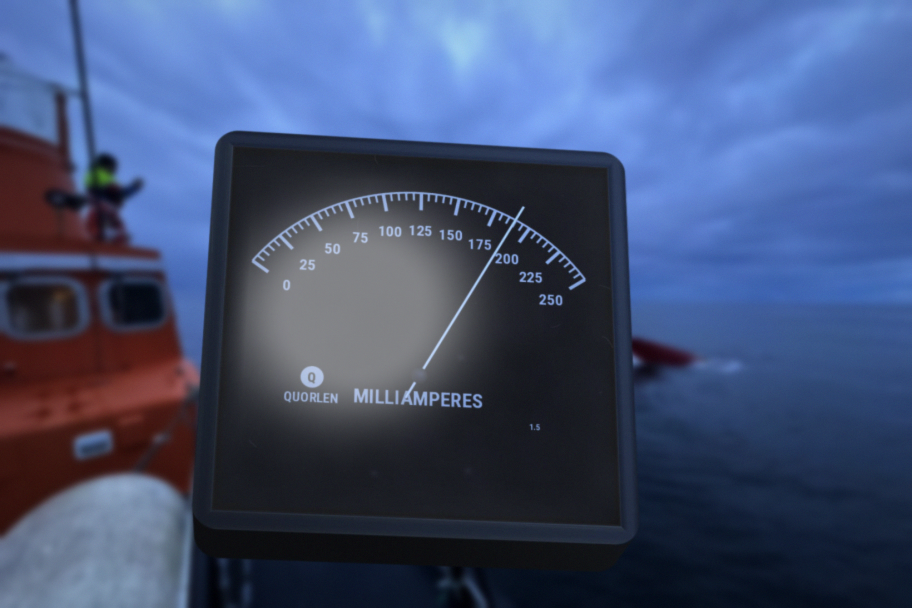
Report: 190 mA
